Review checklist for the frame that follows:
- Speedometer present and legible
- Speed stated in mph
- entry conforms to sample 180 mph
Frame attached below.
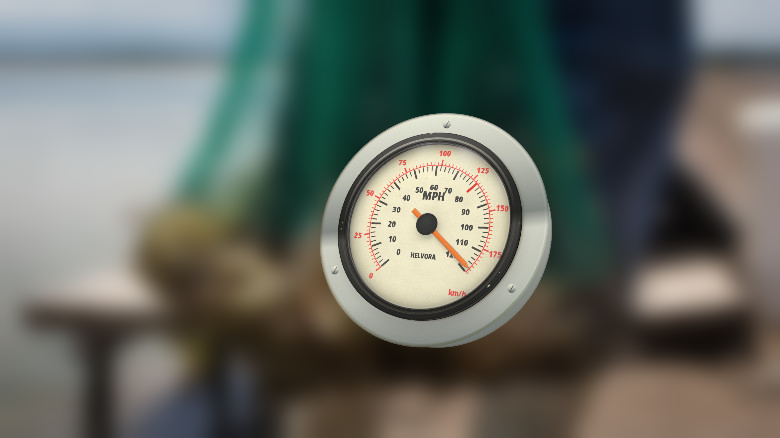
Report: 118 mph
